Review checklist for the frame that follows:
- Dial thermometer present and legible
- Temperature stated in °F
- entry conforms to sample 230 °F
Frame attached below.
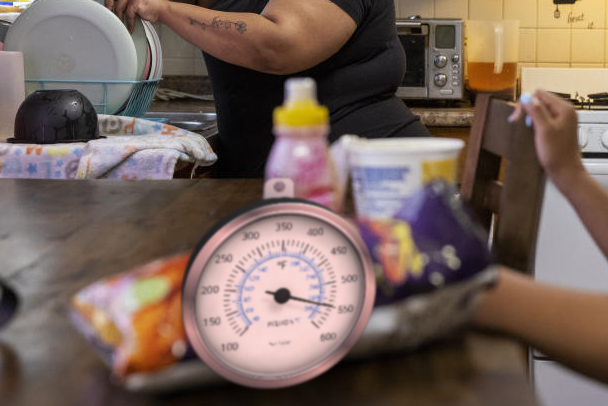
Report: 550 °F
